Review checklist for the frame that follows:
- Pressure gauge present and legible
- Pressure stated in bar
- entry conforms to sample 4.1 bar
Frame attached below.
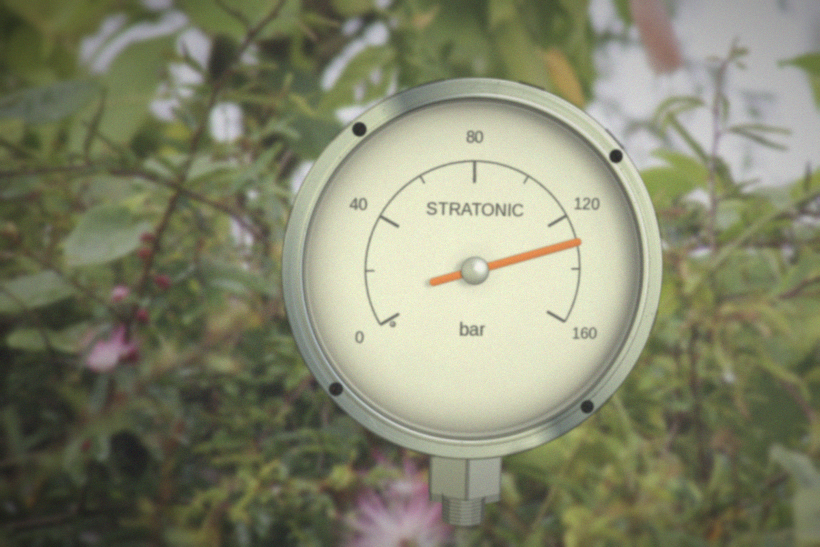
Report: 130 bar
